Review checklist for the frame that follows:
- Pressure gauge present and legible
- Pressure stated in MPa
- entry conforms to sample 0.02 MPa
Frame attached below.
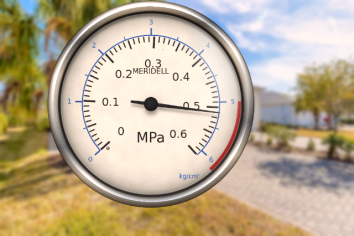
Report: 0.51 MPa
